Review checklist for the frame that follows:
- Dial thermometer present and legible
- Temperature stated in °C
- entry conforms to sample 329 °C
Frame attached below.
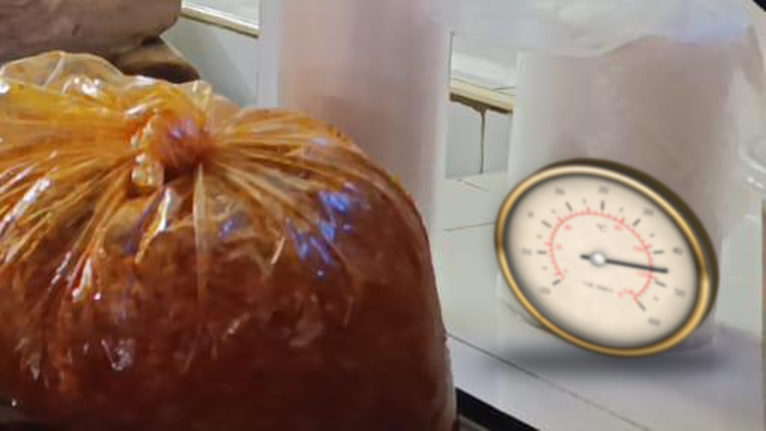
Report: 45 °C
